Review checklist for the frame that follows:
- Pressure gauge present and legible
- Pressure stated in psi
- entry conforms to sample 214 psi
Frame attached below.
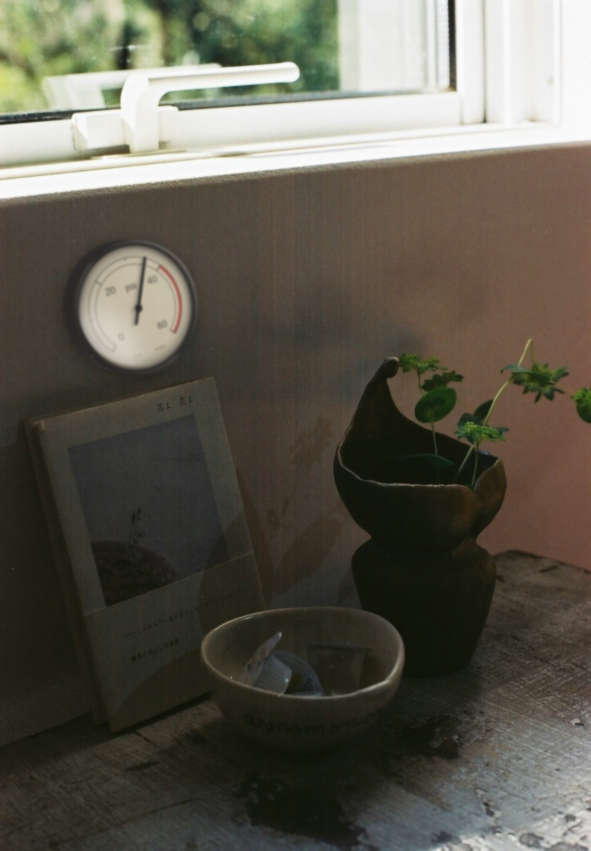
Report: 35 psi
